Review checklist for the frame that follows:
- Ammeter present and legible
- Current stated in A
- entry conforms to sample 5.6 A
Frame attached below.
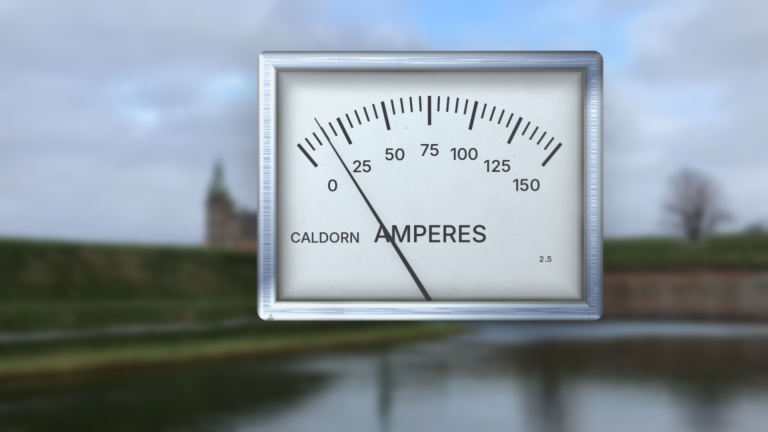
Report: 15 A
